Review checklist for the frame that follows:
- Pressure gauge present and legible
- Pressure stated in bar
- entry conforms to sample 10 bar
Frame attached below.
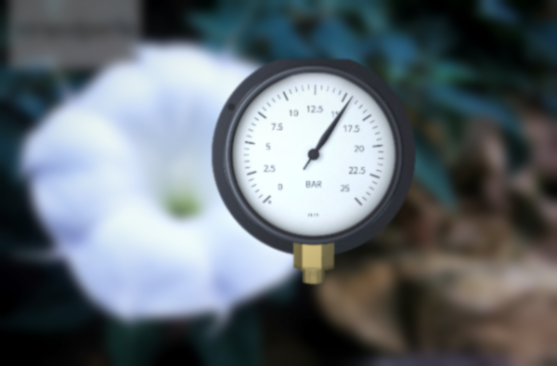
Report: 15.5 bar
